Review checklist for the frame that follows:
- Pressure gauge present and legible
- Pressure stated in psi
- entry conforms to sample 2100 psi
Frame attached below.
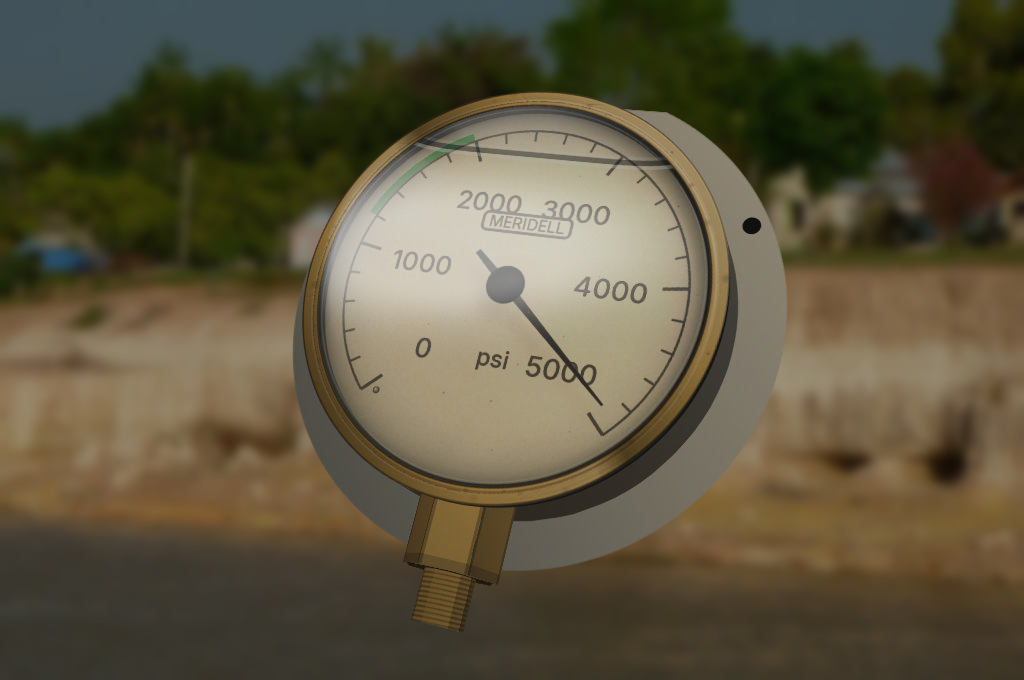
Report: 4900 psi
